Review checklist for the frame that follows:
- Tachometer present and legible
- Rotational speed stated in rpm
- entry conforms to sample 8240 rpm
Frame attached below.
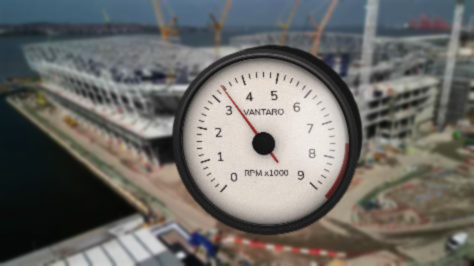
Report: 3400 rpm
